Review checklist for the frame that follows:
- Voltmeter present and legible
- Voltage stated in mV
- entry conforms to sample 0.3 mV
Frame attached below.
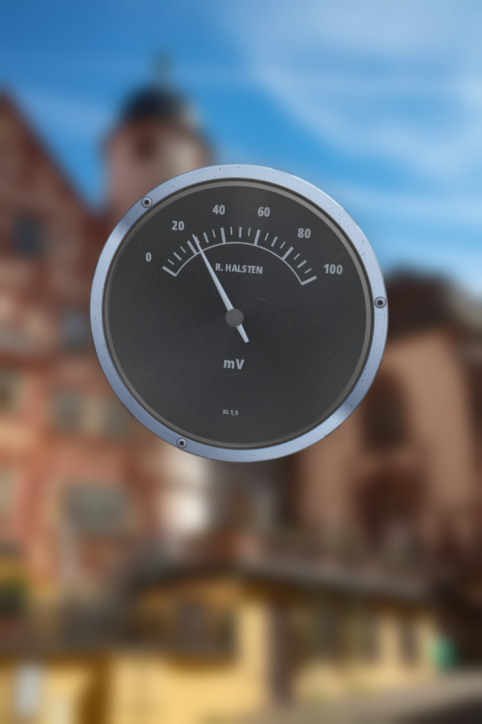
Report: 25 mV
